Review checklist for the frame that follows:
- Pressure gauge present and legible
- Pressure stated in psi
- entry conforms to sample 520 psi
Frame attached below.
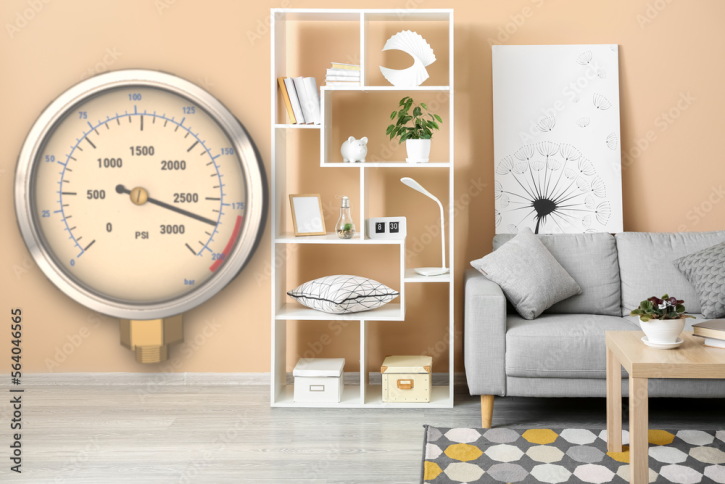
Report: 2700 psi
